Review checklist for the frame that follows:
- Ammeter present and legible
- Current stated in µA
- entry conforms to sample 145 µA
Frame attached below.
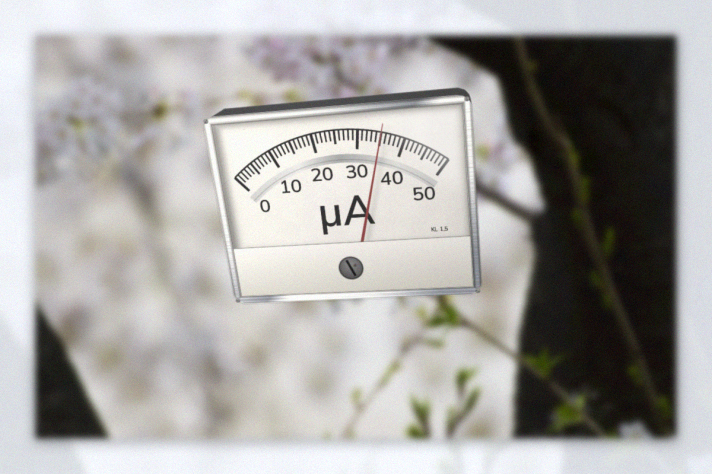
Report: 35 µA
